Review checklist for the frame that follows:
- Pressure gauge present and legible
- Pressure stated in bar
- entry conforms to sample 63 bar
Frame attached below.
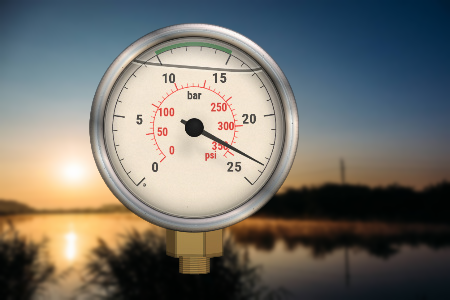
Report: 23.5 bar
